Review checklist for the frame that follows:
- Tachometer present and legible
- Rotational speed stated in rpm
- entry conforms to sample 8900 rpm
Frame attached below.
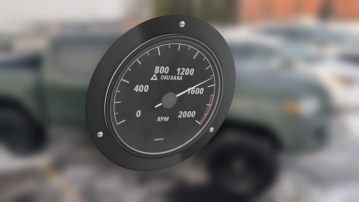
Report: 1500 rpm
